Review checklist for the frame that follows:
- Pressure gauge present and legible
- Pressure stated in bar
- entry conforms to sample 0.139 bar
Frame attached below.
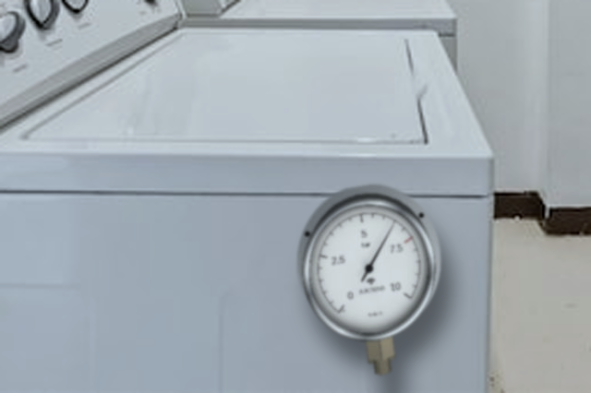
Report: 6.5 bar
